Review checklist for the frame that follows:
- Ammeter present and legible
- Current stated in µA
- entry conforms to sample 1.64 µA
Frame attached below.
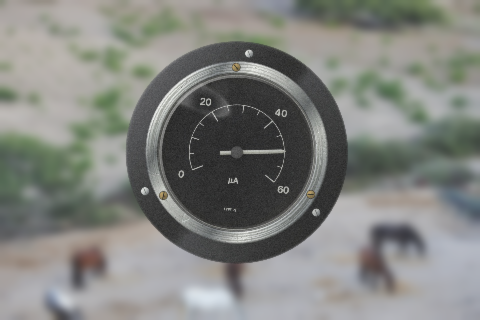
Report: 50 µA
